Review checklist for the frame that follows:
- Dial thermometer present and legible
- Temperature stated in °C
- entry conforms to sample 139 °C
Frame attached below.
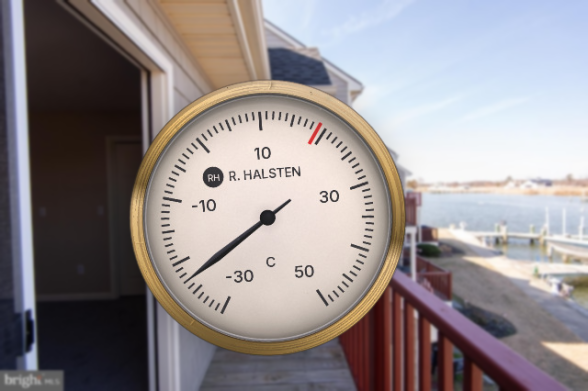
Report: -23 °C
